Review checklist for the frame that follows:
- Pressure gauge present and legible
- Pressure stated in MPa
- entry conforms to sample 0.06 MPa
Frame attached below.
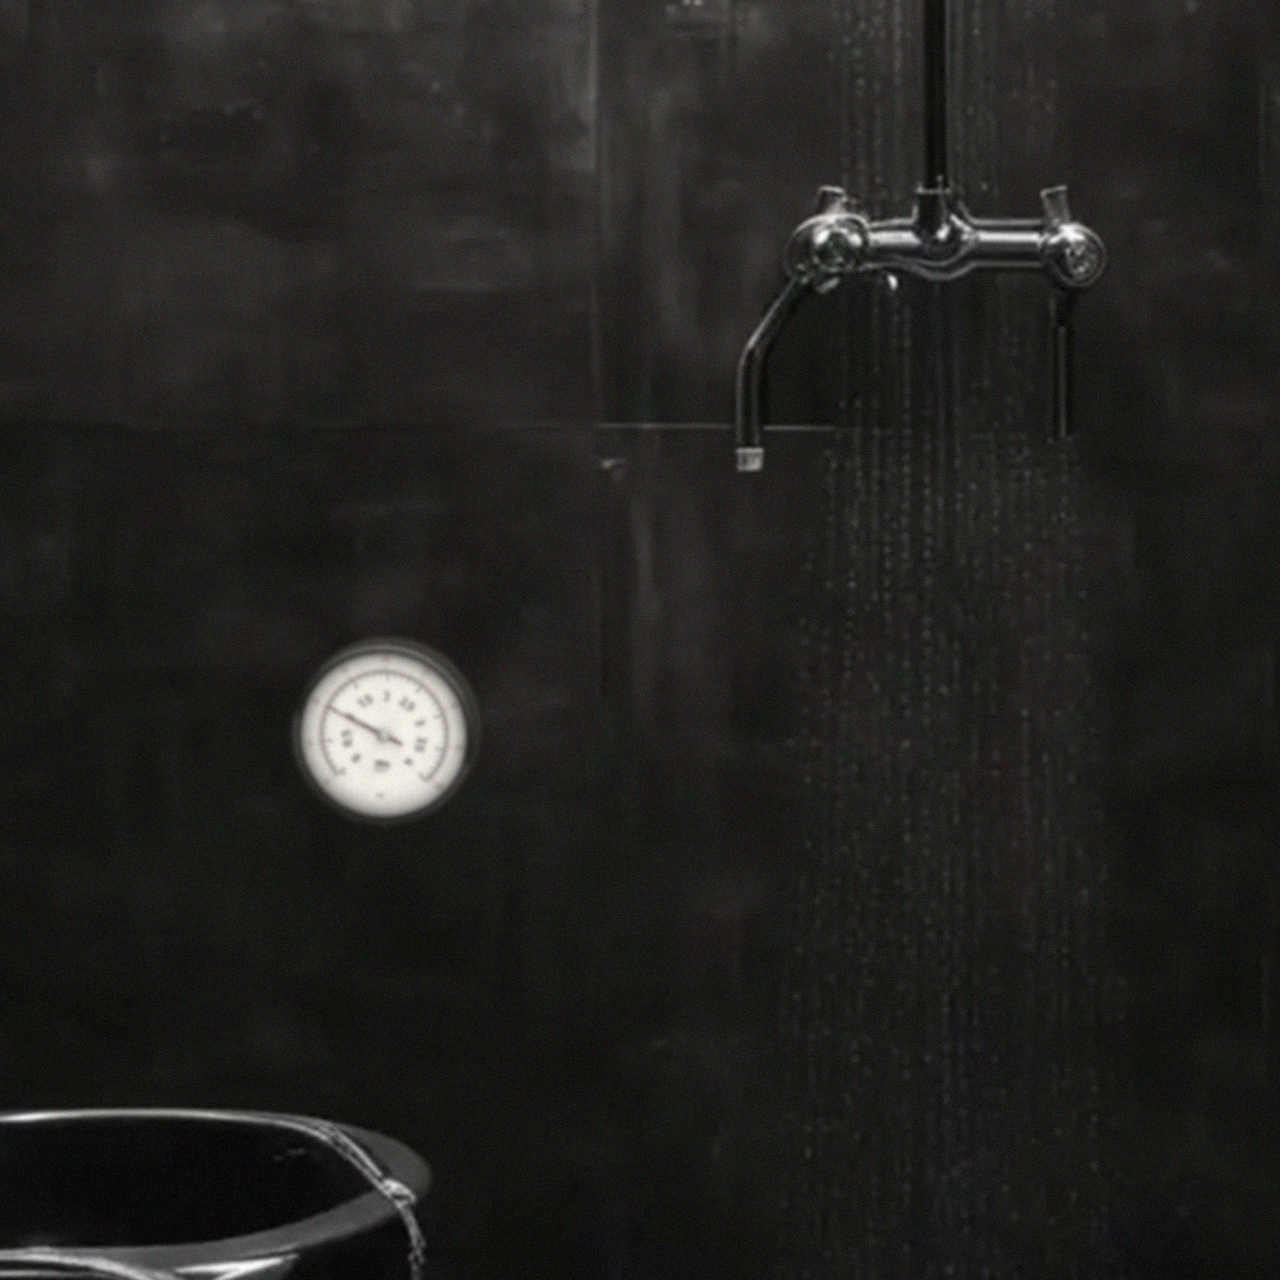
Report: 1 MPa
